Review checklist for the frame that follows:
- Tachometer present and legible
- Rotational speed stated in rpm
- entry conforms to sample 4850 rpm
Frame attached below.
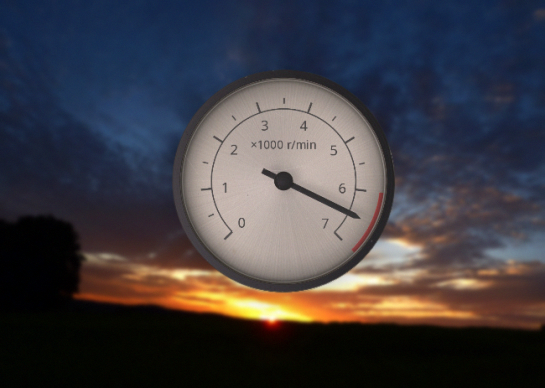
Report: 6500 rpm
